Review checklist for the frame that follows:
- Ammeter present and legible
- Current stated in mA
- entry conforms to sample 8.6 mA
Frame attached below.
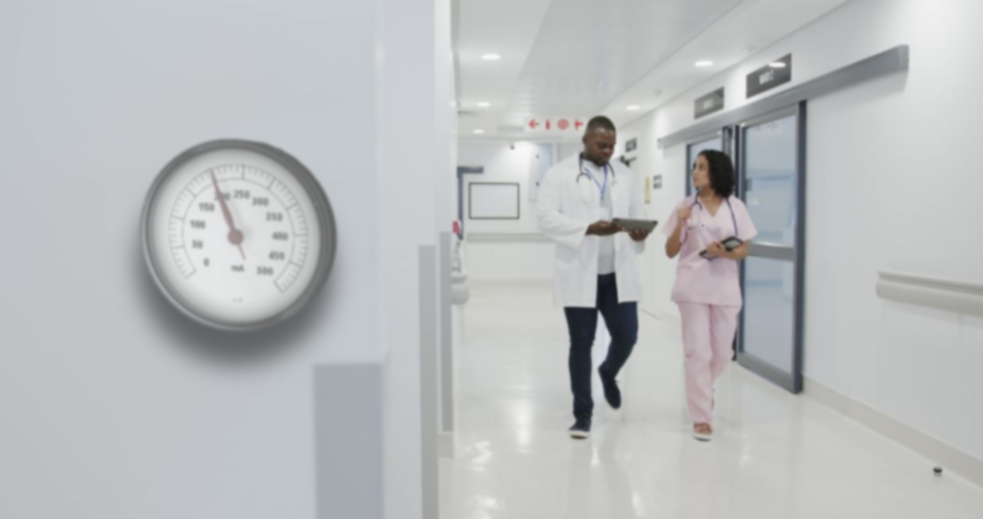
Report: 200 mA
